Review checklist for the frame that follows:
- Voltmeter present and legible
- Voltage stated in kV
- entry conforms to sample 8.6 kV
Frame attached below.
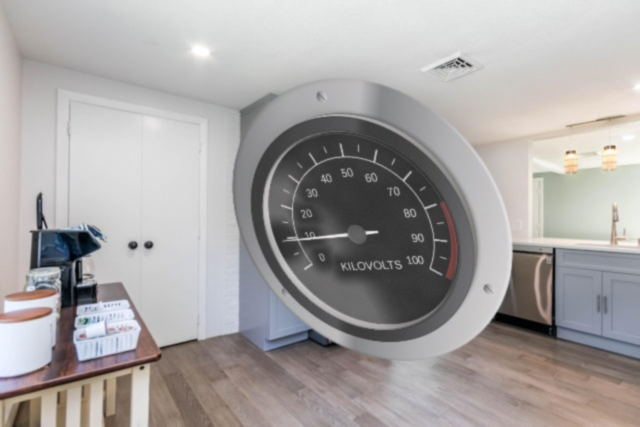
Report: 10 kV
